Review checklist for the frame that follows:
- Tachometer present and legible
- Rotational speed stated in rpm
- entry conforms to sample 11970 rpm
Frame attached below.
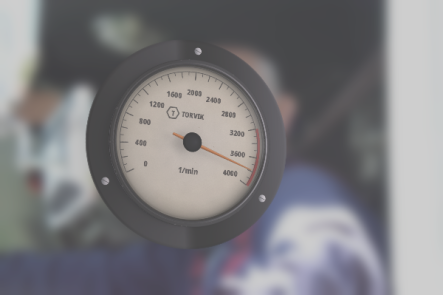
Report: 3800 rpm
